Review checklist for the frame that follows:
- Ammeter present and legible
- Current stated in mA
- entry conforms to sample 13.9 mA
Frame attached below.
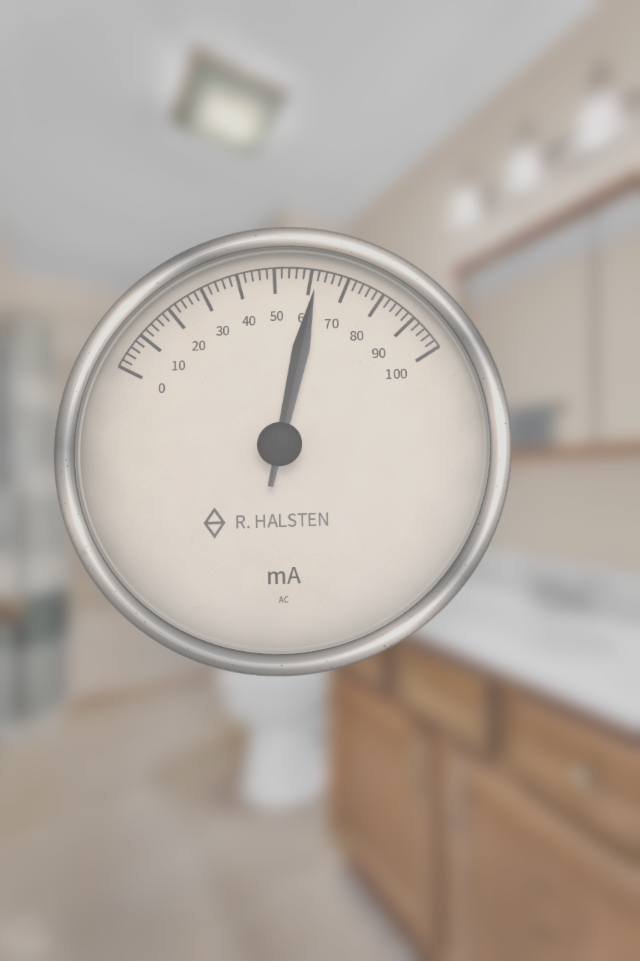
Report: 62 mA
